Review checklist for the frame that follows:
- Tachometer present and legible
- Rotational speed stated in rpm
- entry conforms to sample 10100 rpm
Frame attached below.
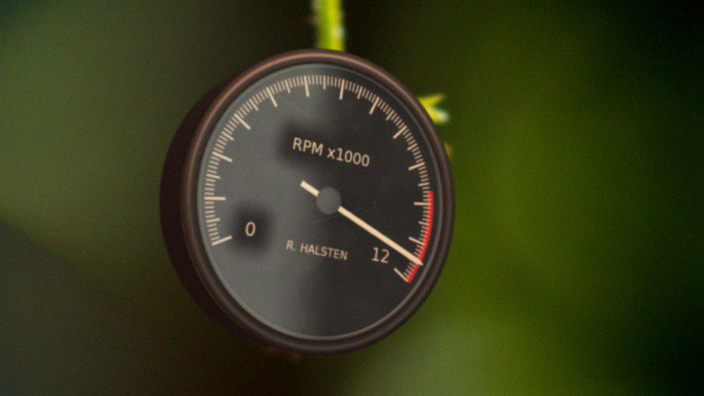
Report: 11500 rpm
